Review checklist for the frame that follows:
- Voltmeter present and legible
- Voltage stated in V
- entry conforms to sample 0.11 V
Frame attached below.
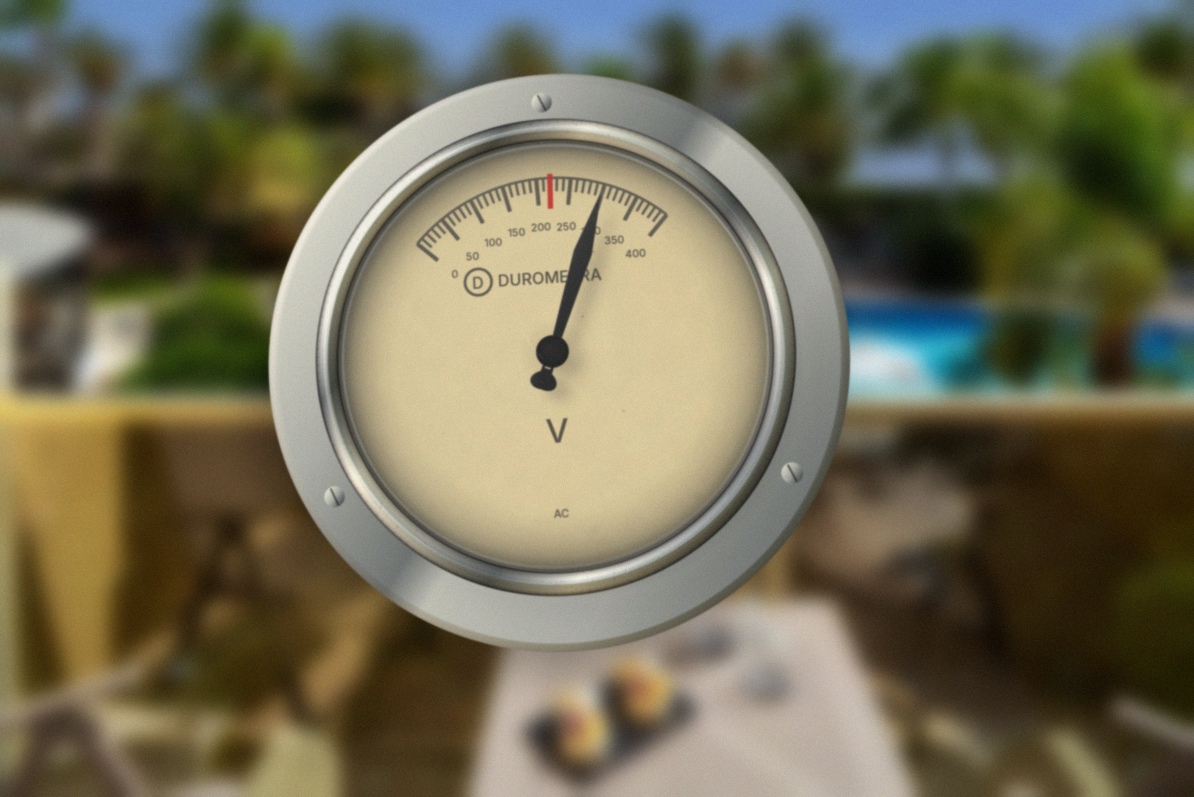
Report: 300 V
